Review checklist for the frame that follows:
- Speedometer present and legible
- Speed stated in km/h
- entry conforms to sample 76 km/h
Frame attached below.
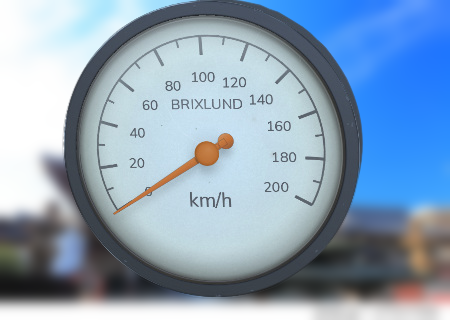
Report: 0 km/h
